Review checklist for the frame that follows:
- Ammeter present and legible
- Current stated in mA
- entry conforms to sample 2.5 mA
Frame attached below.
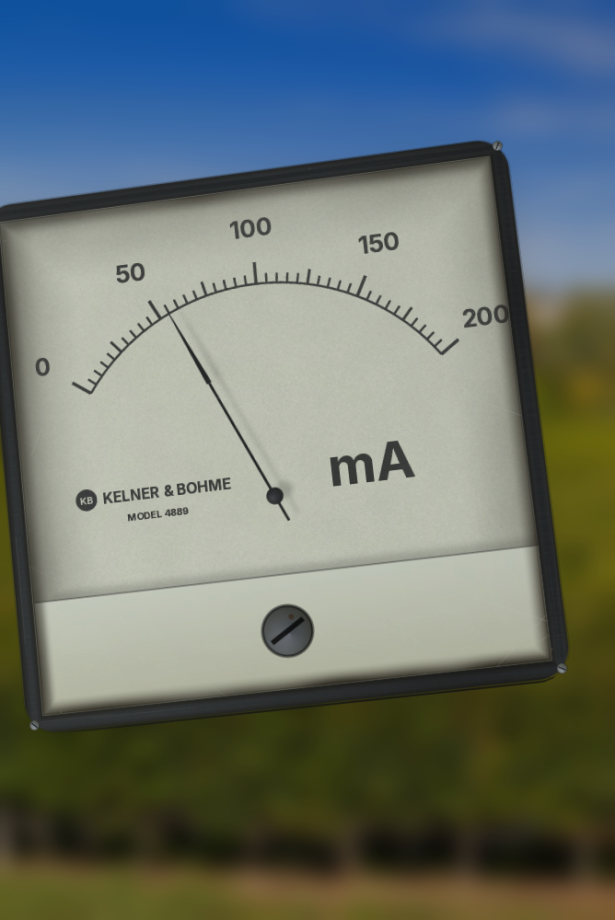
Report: 55 mA
